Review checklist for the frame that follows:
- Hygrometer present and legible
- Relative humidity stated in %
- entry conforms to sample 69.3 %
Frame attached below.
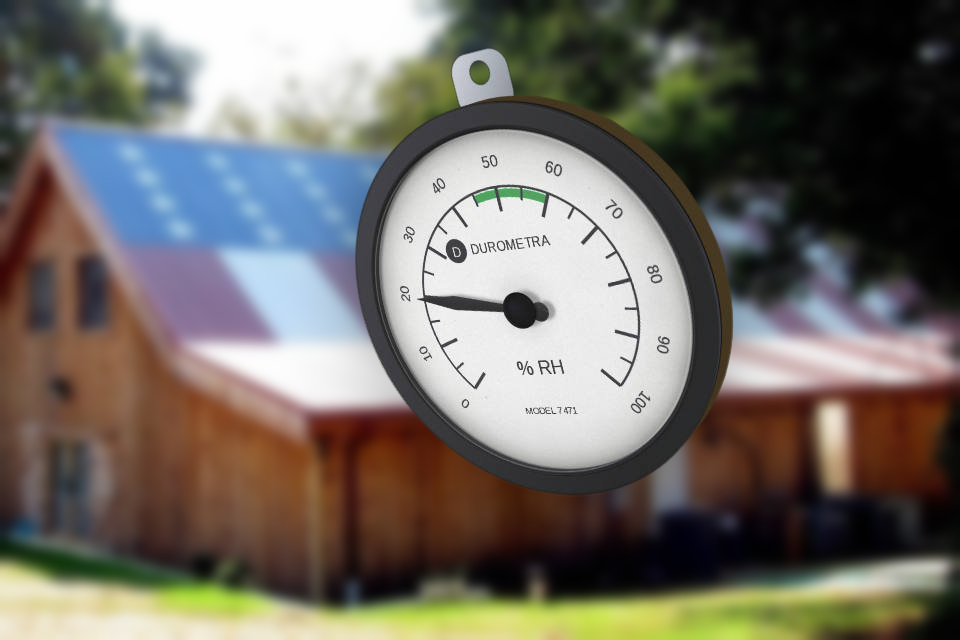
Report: 20 %
